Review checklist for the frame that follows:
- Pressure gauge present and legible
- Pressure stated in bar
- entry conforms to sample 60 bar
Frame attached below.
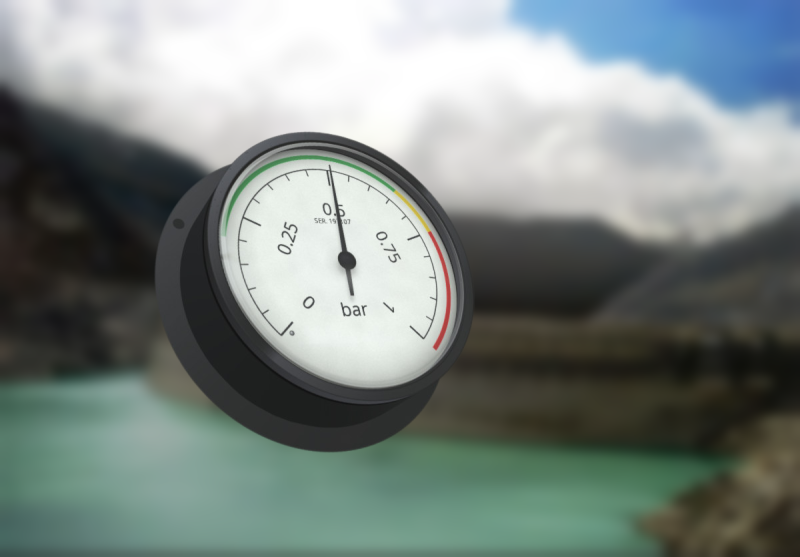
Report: 0.5 bar
